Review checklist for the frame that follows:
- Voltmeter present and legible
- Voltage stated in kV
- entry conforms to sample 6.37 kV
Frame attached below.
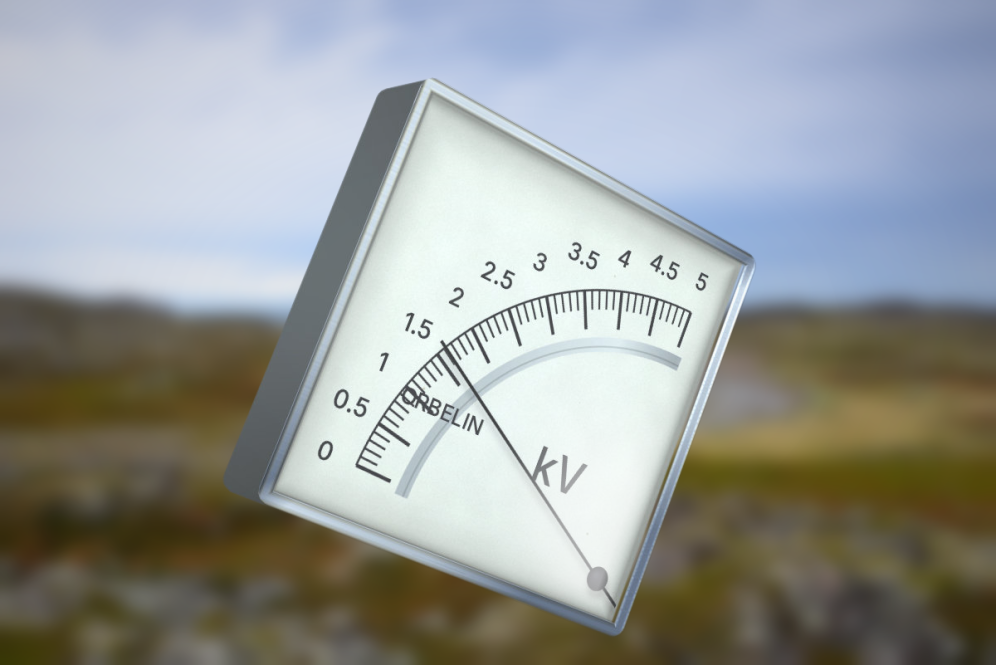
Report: 1.6 kV
